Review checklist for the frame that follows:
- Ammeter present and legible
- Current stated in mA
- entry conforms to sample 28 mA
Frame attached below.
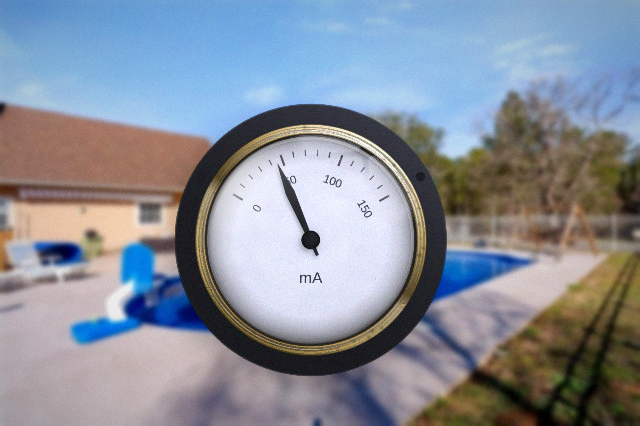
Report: 45 mA
